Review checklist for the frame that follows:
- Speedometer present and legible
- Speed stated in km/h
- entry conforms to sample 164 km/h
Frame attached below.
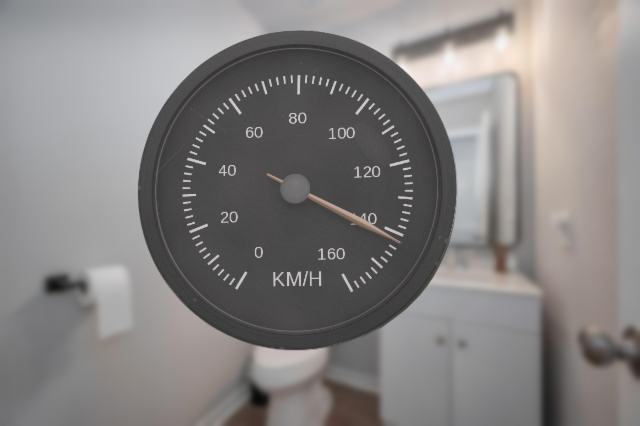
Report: 142 km/h
